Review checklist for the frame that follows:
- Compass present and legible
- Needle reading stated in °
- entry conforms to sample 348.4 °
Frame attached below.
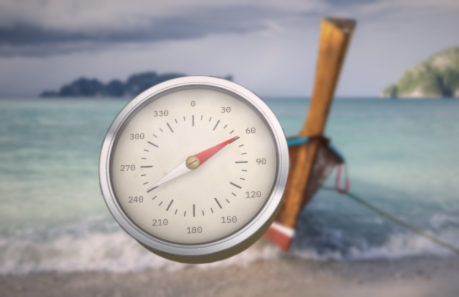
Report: 60 °
